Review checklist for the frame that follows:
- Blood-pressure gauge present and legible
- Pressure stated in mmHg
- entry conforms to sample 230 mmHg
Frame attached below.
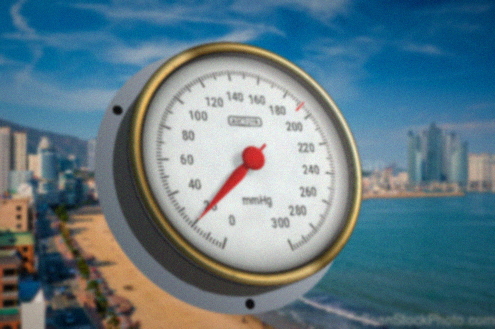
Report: 20 mmHg
